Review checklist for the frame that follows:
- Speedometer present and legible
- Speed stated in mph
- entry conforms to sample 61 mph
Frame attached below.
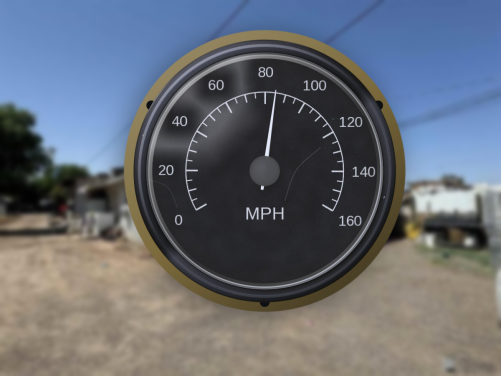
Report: 85 mph
